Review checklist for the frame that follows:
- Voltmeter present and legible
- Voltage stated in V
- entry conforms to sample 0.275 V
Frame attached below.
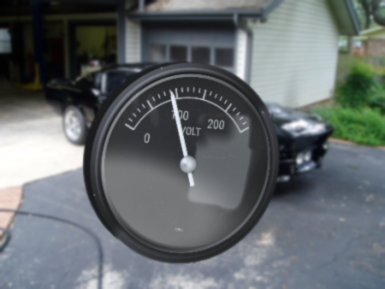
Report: 90 V
